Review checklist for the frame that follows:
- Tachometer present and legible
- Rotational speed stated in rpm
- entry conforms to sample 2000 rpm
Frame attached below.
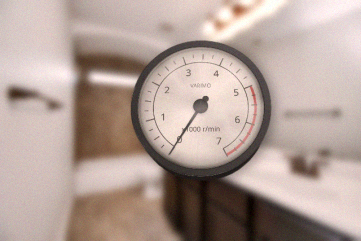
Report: 0 rpm
